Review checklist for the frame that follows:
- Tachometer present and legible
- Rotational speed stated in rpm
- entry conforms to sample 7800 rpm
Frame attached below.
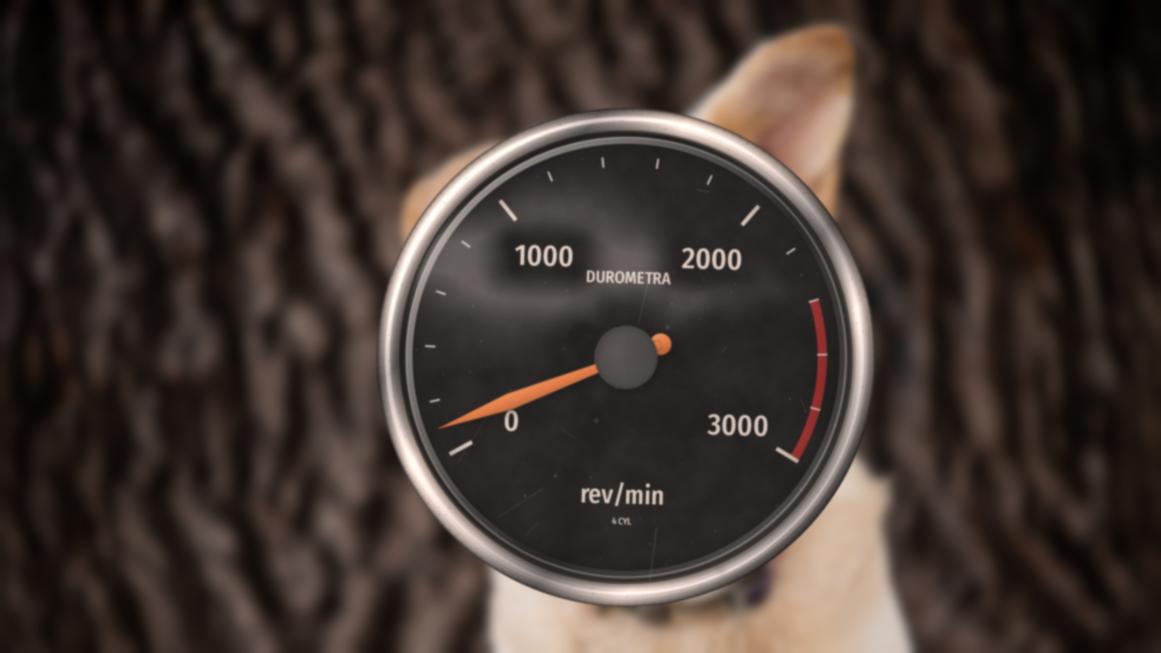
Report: 100 rpm
